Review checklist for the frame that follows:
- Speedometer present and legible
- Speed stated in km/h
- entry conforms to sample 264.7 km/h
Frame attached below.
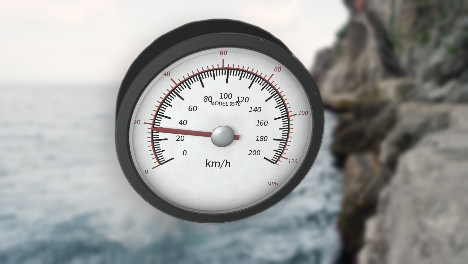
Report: 30 km/h
